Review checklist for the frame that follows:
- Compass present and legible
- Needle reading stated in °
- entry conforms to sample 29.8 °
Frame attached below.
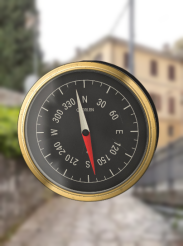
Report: 170 °
